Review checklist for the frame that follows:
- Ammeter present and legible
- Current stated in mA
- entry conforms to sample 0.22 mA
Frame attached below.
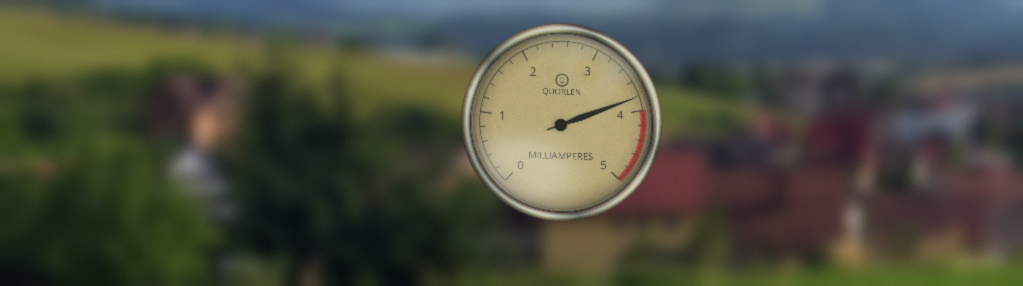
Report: 3.8 mA
